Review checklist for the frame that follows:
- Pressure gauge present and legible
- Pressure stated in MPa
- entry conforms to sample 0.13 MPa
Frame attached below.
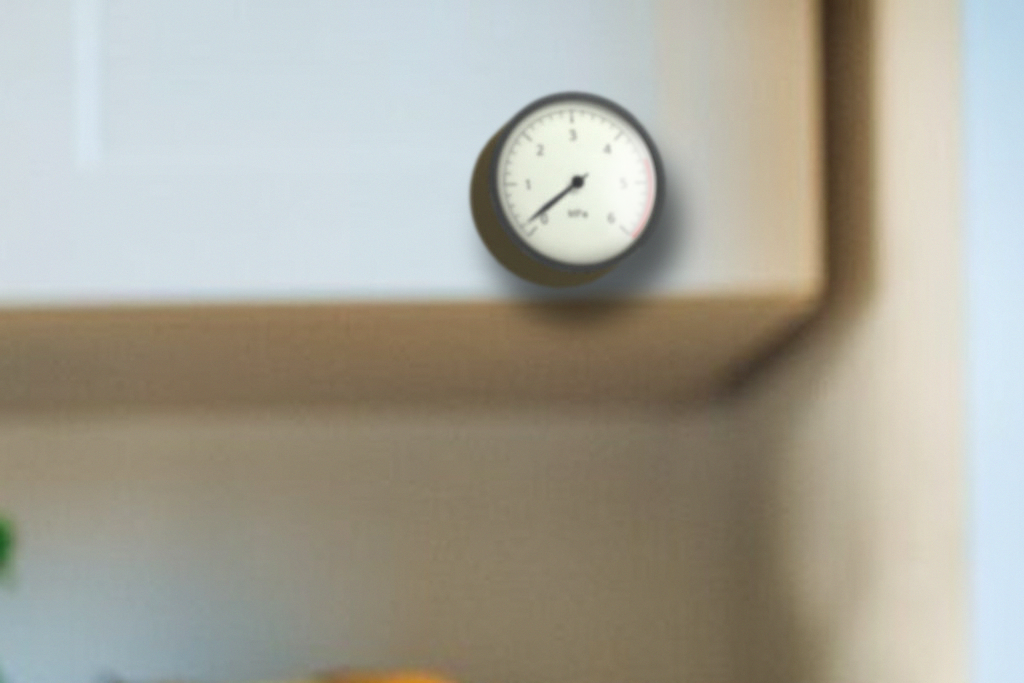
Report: 0.2 MPa
